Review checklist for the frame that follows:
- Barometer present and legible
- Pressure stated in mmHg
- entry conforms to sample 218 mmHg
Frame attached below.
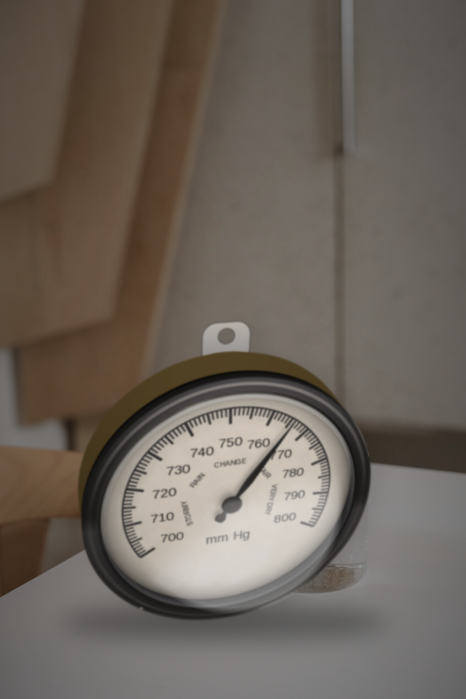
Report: 765 mmHg
